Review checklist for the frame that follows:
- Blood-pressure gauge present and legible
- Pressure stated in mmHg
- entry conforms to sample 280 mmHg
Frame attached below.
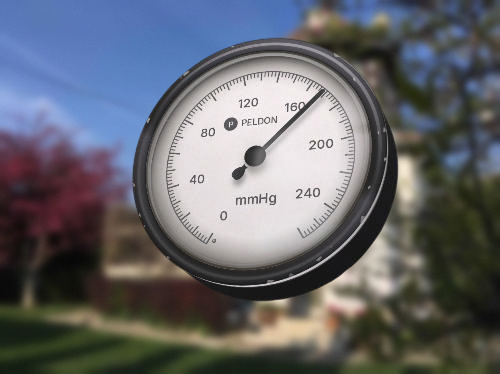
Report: 170 mmHg
